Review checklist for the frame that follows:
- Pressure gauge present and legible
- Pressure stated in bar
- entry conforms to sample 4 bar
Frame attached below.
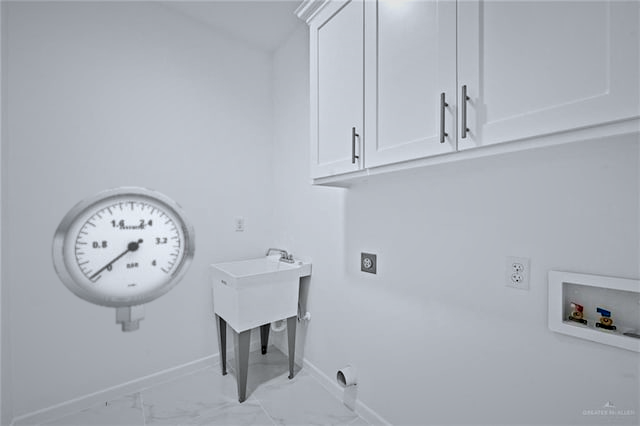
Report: 0.1 bar
